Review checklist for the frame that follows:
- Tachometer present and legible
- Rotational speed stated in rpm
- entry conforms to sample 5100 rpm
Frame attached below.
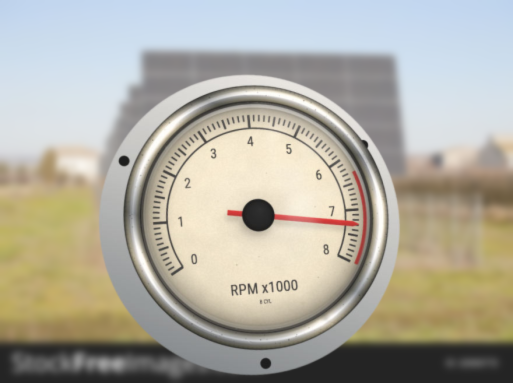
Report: 7300 rpm
